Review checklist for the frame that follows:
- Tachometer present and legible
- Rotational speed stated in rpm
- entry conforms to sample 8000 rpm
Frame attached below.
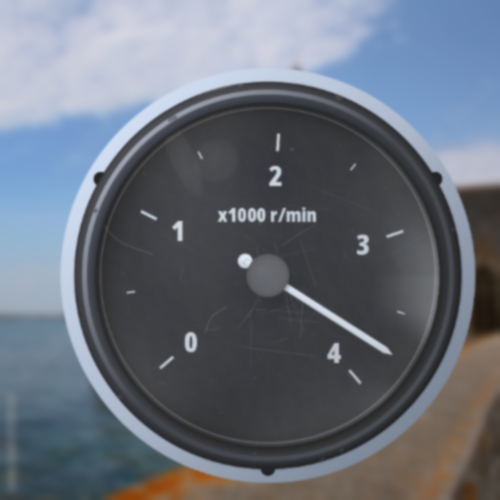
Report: 3750 rpm
